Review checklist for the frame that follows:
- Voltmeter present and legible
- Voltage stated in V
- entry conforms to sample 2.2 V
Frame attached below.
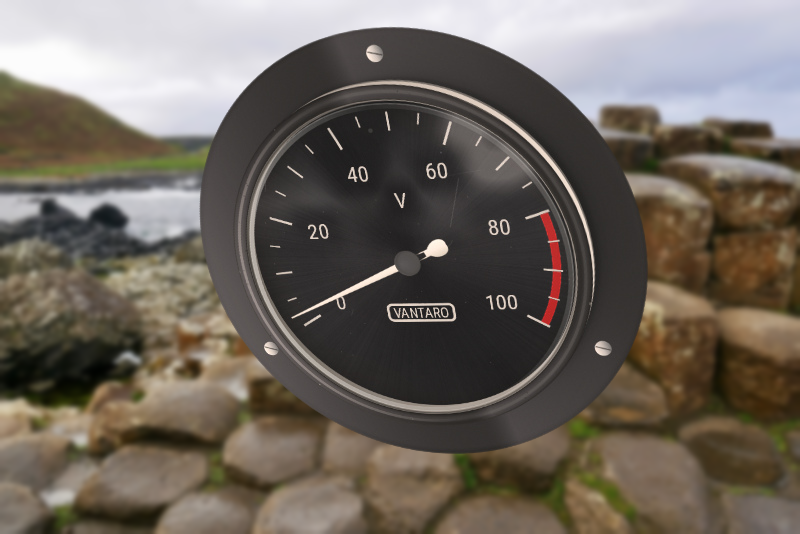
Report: 2.5 V
